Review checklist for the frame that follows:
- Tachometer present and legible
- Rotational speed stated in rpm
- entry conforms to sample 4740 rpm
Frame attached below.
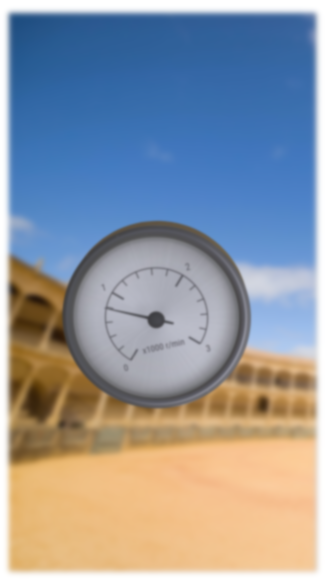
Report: 800 rpm
